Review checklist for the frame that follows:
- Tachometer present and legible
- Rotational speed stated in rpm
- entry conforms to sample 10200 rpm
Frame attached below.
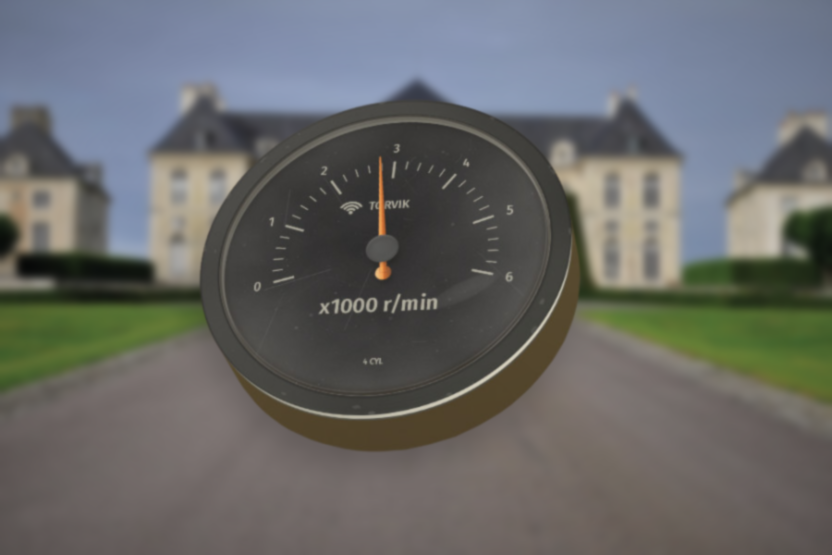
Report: 2800 rpm
